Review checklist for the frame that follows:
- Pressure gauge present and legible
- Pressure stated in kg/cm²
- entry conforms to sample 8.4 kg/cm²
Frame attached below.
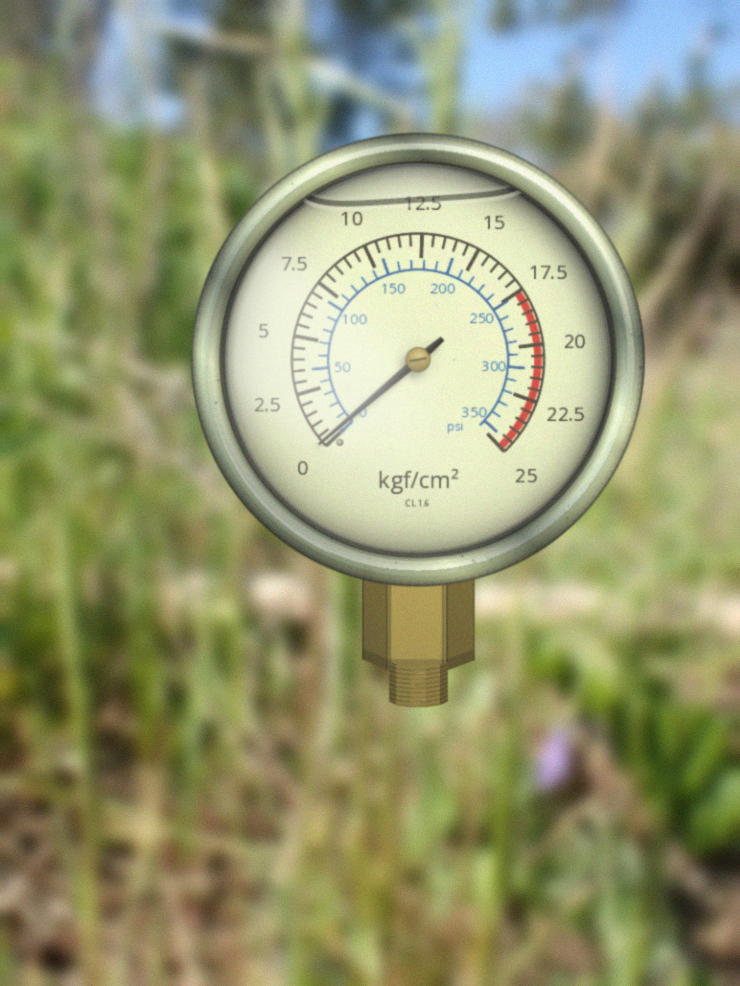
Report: 0.25 kg/cm²
